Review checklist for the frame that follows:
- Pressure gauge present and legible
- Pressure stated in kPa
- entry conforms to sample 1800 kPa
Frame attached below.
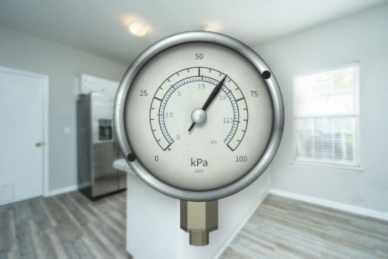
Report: 62.5 kPa
